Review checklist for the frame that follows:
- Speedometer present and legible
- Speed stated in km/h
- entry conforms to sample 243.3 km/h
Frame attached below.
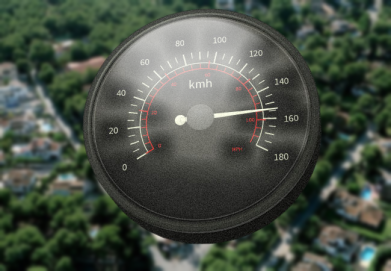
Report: 155 km/h
